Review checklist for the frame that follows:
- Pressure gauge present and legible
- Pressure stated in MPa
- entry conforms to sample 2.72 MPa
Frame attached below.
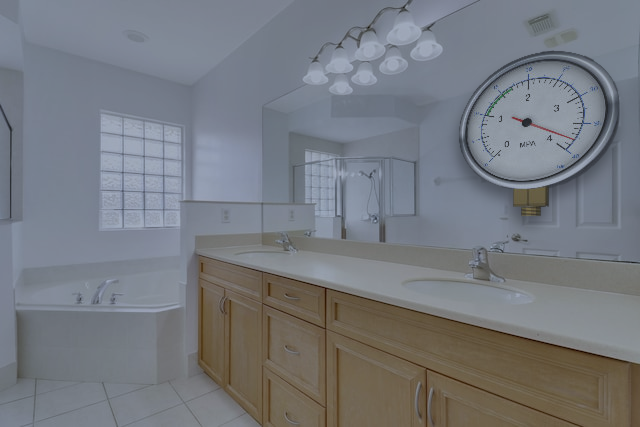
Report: 3.8 MPa
